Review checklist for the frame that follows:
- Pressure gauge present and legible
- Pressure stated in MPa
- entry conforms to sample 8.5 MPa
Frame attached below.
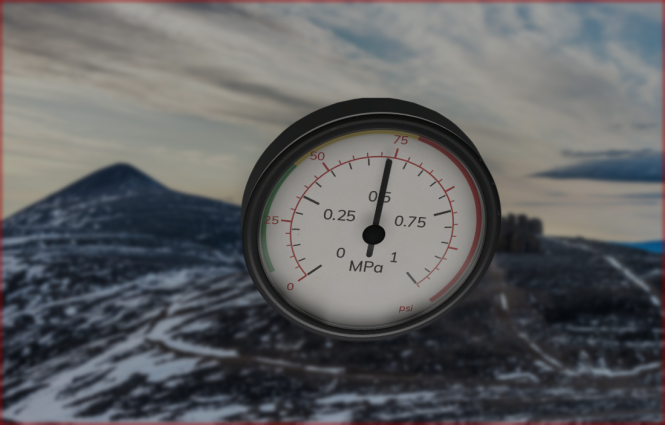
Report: 0.5 MPa
